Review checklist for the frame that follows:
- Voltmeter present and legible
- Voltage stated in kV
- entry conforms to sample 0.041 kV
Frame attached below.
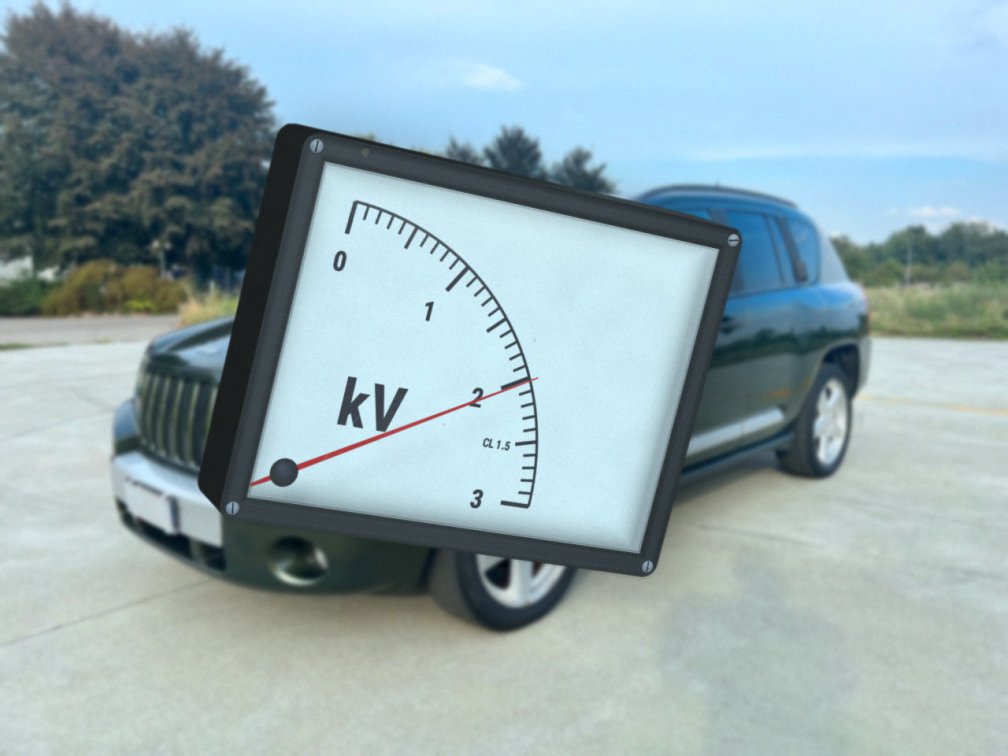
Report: 2 kV
